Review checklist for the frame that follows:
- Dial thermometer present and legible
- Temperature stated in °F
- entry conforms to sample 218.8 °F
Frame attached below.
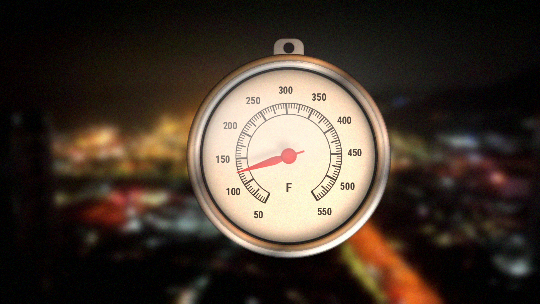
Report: 125 °F
